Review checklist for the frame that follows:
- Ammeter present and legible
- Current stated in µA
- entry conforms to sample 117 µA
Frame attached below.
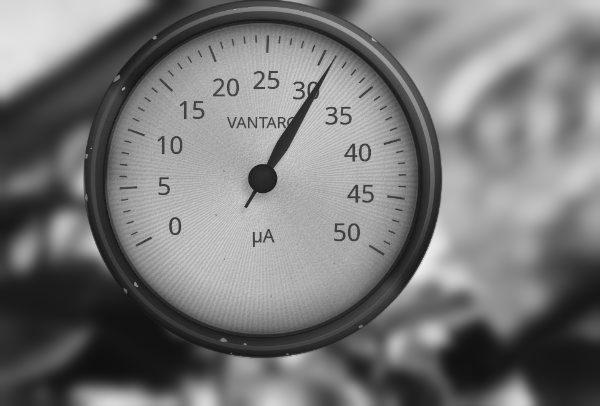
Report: 31 µA
